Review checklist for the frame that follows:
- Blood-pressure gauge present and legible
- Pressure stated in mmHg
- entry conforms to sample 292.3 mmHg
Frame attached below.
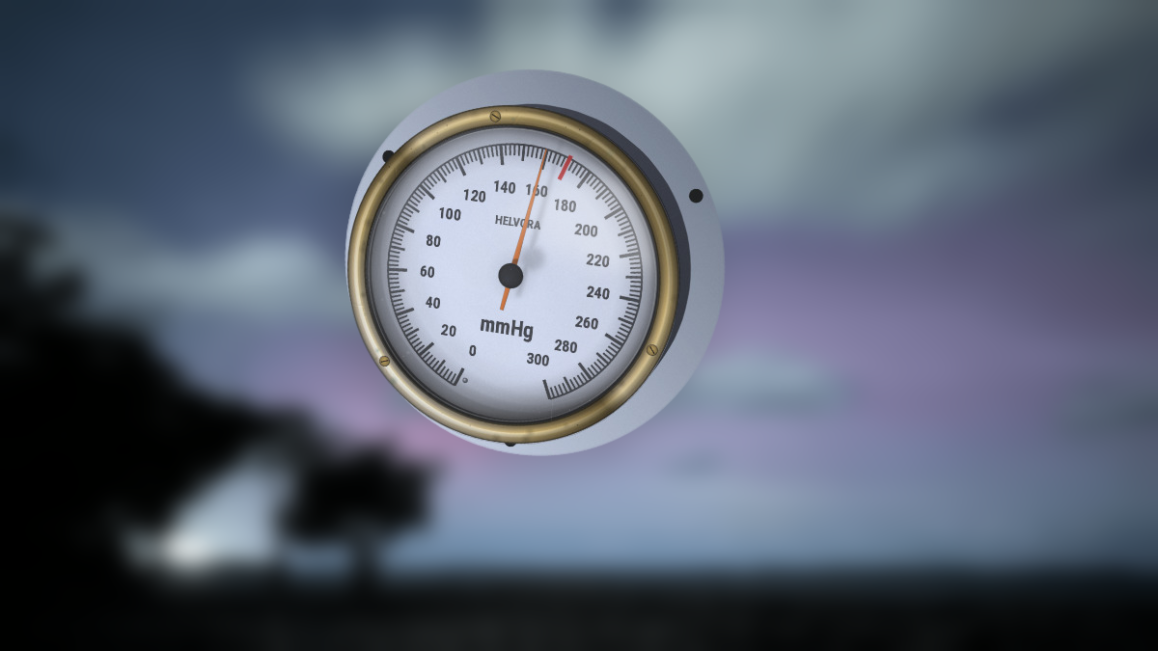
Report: 160 mmHg
